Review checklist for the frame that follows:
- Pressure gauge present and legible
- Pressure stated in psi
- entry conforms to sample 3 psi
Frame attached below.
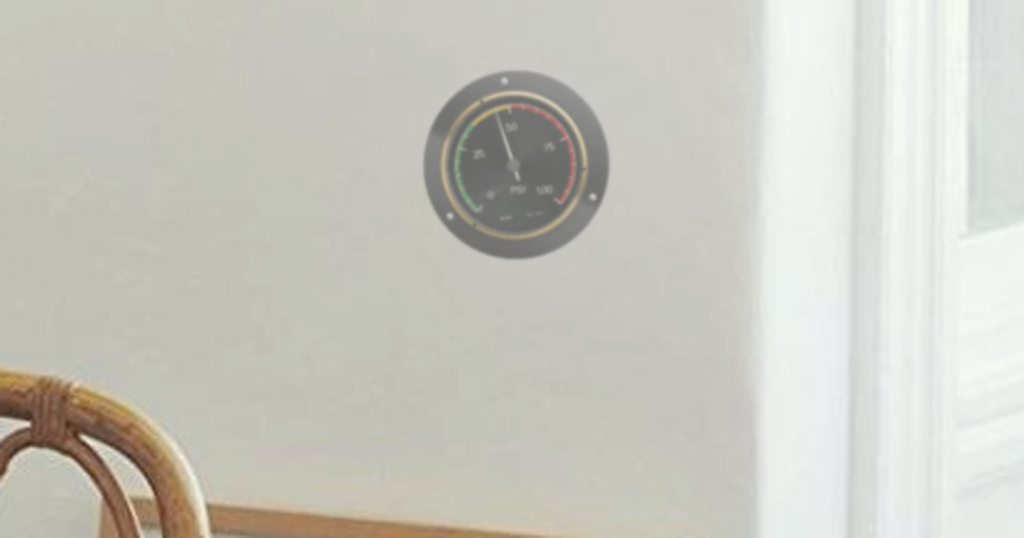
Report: 45 psi
